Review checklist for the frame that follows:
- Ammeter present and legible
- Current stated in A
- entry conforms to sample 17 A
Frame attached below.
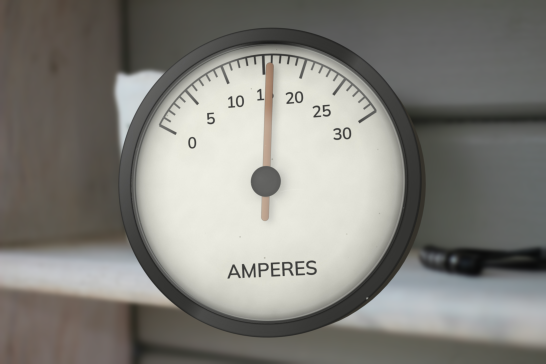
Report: 16 A
